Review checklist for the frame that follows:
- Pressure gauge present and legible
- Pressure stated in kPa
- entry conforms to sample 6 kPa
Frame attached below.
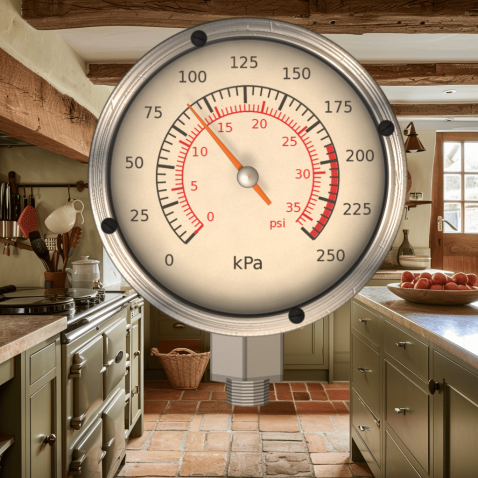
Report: 90 kPa
